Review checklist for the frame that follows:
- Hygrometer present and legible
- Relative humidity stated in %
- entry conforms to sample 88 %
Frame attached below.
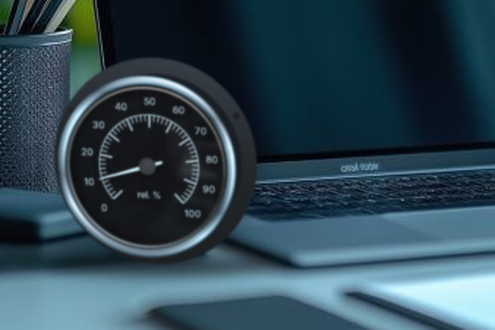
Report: 10 %
